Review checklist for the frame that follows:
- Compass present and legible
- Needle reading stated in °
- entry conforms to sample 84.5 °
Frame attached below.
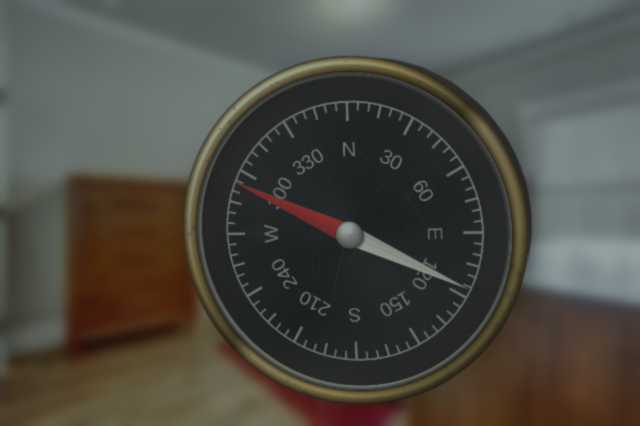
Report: 295 °
